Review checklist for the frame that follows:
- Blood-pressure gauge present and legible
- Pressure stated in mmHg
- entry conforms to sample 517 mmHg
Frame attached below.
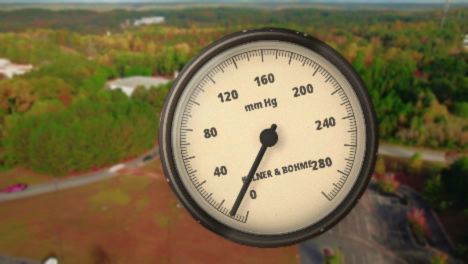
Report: 10 mmHg
